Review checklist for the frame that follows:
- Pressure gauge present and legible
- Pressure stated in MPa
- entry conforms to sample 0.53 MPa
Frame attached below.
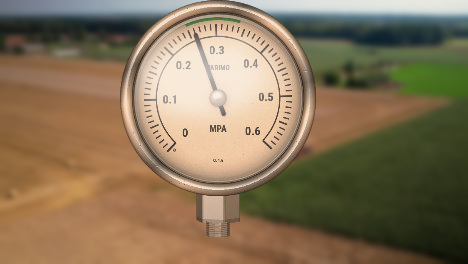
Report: 0.26 MPa
